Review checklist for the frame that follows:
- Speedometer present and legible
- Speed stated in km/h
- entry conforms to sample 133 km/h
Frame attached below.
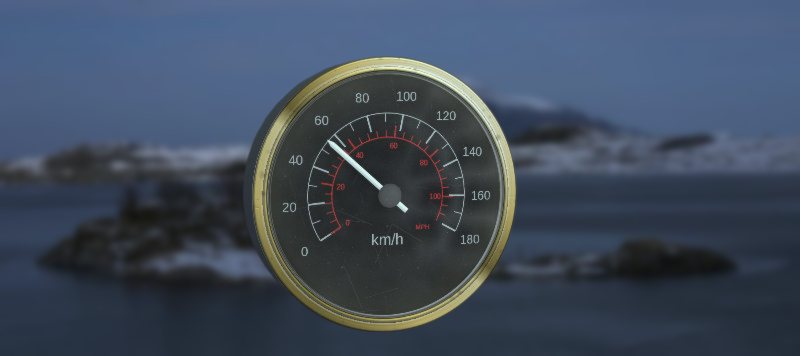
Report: 55 km/h
